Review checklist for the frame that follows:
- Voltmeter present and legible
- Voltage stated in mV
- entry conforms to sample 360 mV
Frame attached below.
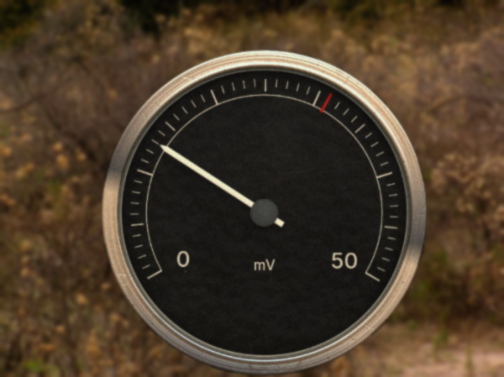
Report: 13 mV
